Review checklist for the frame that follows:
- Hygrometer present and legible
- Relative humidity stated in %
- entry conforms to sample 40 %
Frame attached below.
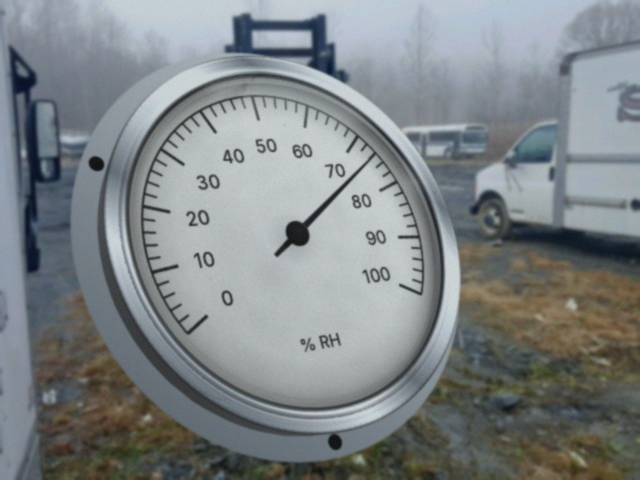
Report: 74 %
